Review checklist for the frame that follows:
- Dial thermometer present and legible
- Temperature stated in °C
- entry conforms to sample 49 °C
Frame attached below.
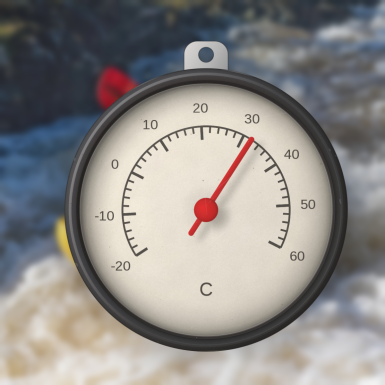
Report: 32 °C
